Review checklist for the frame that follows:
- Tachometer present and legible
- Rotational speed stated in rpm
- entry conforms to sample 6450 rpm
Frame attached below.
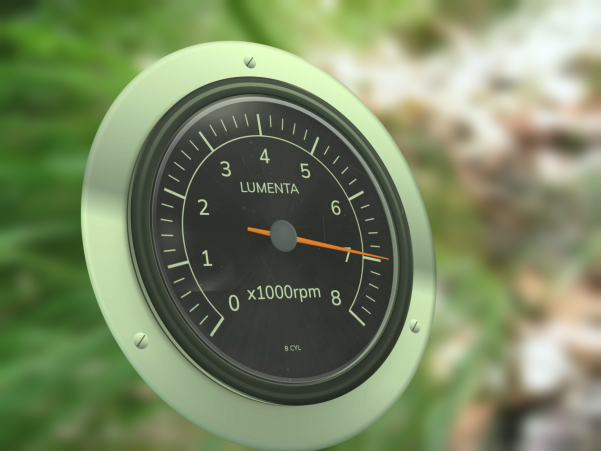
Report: 7000 rpm
